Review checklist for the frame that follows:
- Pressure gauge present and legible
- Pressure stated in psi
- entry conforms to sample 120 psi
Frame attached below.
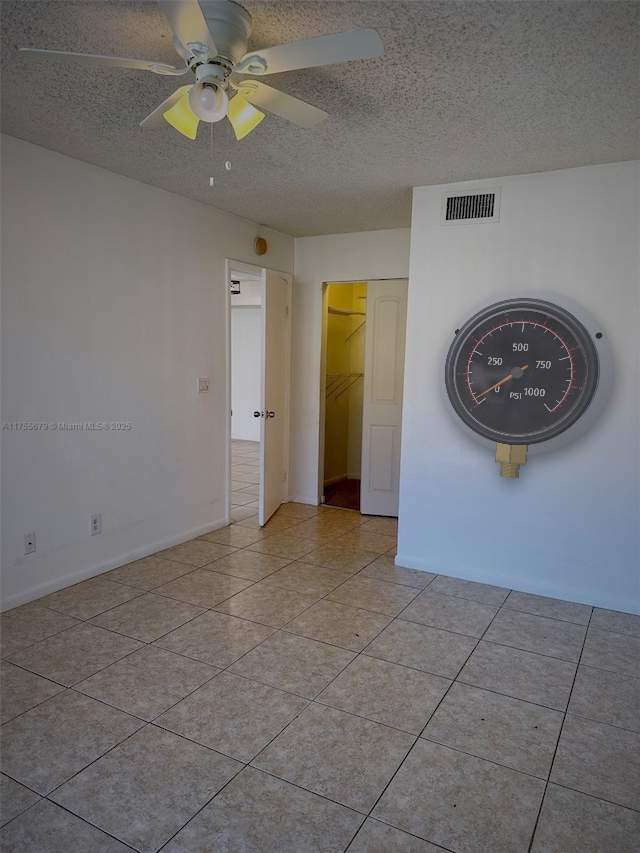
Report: 25 psi
